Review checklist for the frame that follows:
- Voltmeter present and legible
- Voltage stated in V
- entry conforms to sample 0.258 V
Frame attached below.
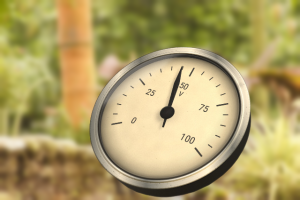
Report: 45 V
